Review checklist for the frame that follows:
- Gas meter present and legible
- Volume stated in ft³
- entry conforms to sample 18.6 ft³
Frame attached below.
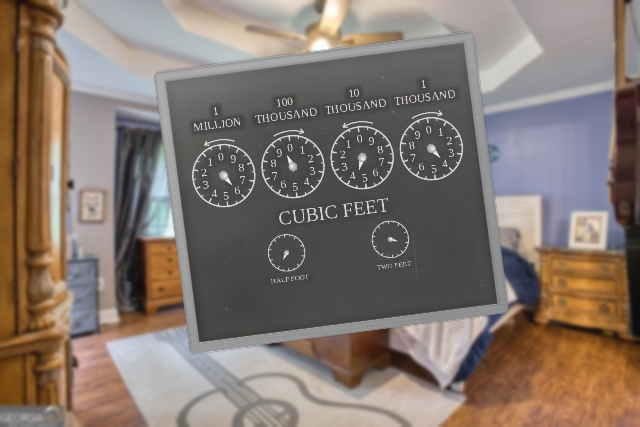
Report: 594400 ft³
